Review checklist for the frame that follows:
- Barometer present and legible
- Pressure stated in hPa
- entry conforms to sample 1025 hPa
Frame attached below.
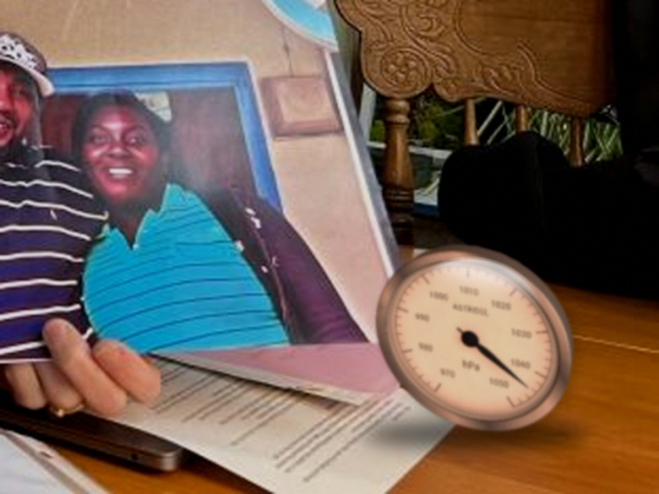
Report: 1044 hPa
